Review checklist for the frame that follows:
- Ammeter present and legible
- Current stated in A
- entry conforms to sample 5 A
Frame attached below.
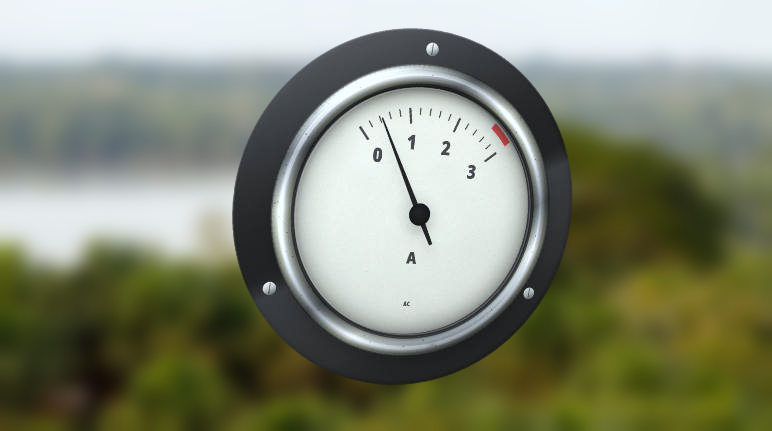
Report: 0.4 A
